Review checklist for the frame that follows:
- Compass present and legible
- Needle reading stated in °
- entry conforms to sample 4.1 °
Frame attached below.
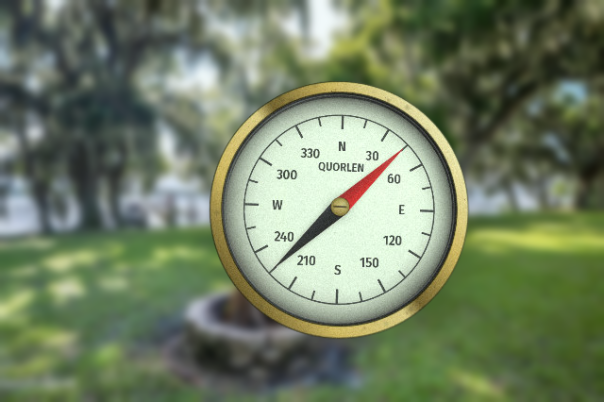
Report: 45 °
